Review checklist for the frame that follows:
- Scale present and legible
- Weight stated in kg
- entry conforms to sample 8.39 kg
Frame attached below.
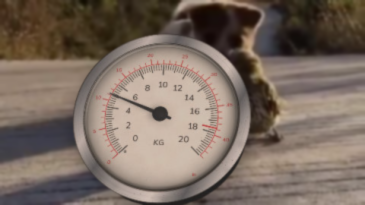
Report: 5 kg
